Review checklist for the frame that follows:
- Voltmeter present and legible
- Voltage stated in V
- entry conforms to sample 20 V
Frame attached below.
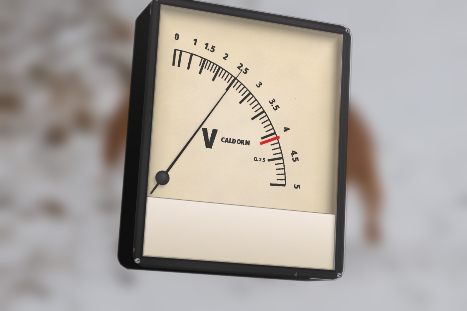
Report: 2.5 V
